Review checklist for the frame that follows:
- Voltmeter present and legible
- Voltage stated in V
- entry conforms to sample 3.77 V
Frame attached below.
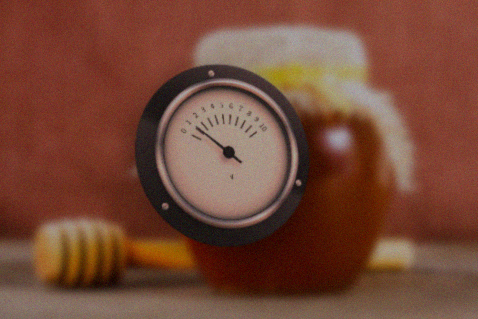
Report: 1 V
